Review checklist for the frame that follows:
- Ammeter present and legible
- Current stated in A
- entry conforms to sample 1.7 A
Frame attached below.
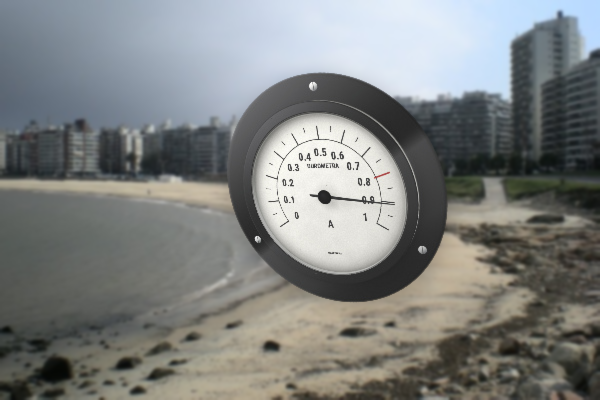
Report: 0.9 A
